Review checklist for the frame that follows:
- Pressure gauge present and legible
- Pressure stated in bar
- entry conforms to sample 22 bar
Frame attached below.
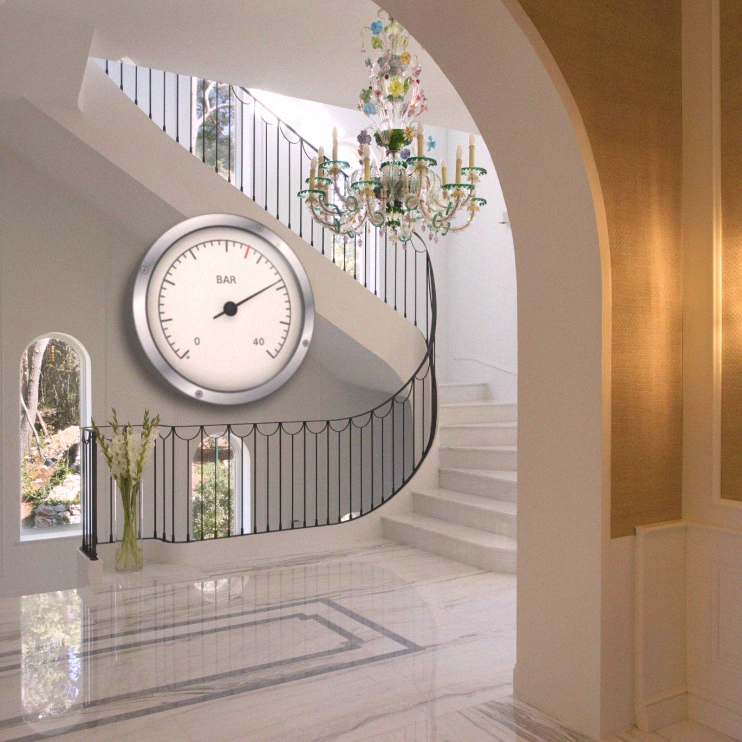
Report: 29 bar
